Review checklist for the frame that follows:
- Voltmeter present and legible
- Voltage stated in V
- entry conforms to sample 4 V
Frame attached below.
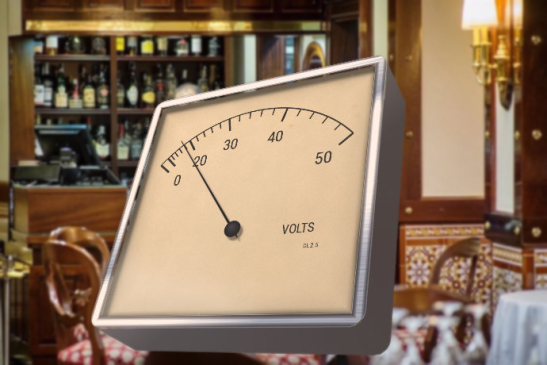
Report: 18 V
